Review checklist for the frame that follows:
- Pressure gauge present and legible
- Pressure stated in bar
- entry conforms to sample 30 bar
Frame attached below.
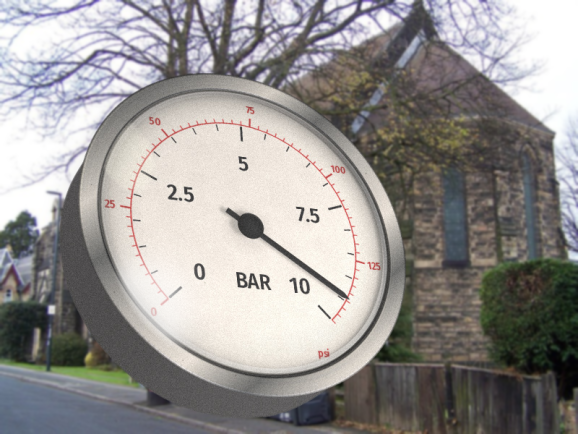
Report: 9.5 bar
